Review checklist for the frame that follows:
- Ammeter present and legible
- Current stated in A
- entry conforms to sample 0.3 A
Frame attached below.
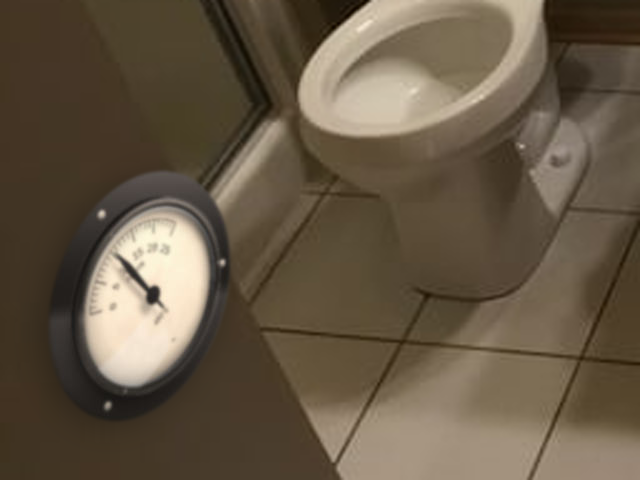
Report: 10 A
